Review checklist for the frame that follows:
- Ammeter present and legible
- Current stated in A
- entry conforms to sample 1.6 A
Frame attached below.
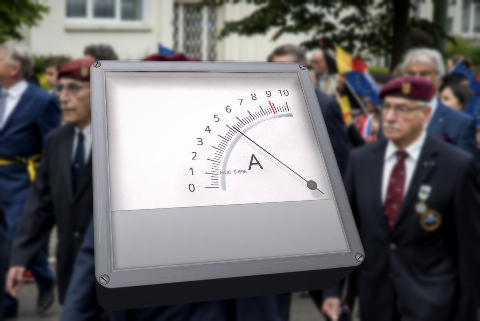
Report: 5 A
